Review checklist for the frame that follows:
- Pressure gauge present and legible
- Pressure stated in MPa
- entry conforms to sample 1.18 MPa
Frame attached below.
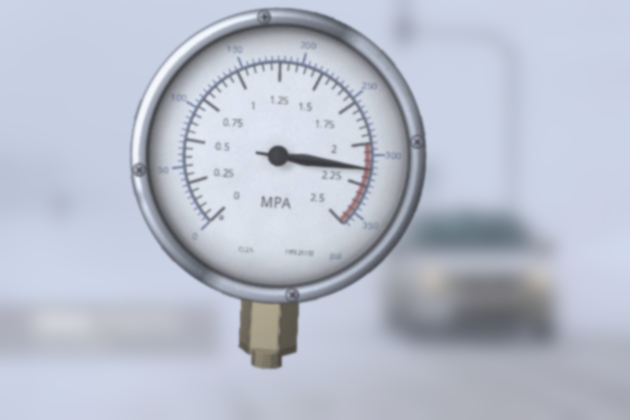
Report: 2.15 MPa
